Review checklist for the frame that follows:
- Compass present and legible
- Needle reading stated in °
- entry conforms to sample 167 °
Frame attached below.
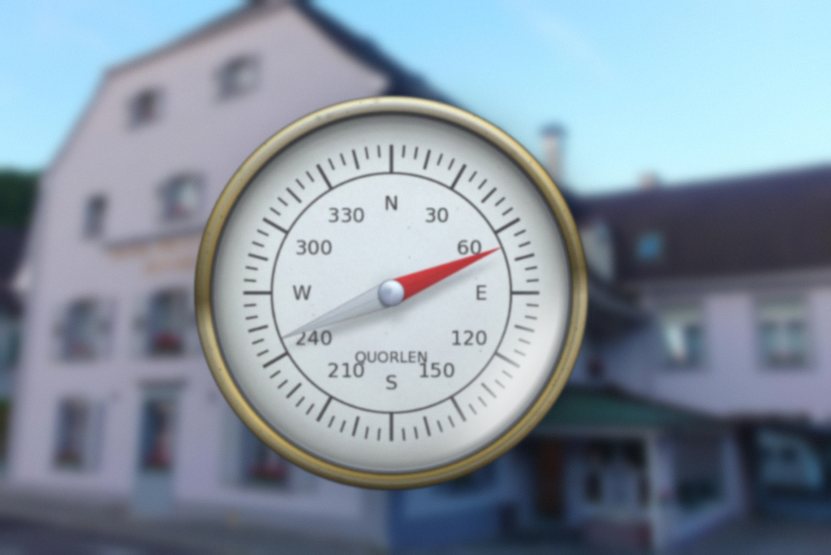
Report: 67.5 °
